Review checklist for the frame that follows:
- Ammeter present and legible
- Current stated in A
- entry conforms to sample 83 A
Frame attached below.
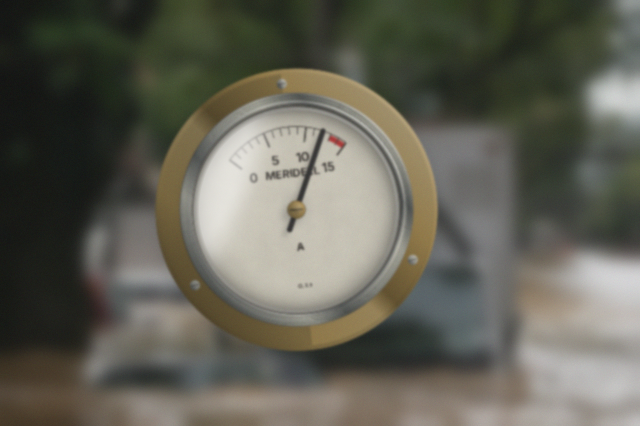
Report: 12 A
